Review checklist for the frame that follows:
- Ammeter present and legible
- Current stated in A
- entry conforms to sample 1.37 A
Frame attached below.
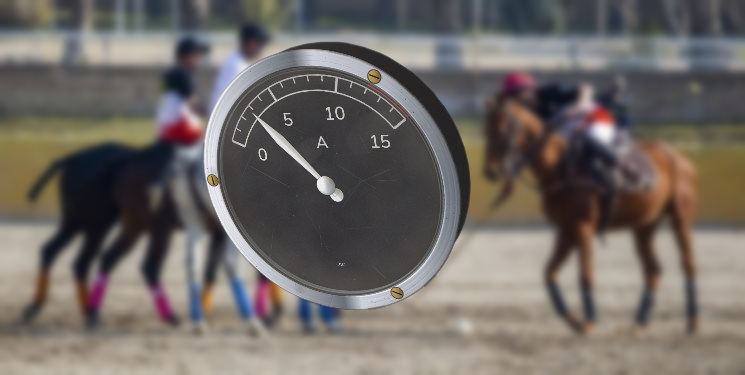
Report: 3 A
